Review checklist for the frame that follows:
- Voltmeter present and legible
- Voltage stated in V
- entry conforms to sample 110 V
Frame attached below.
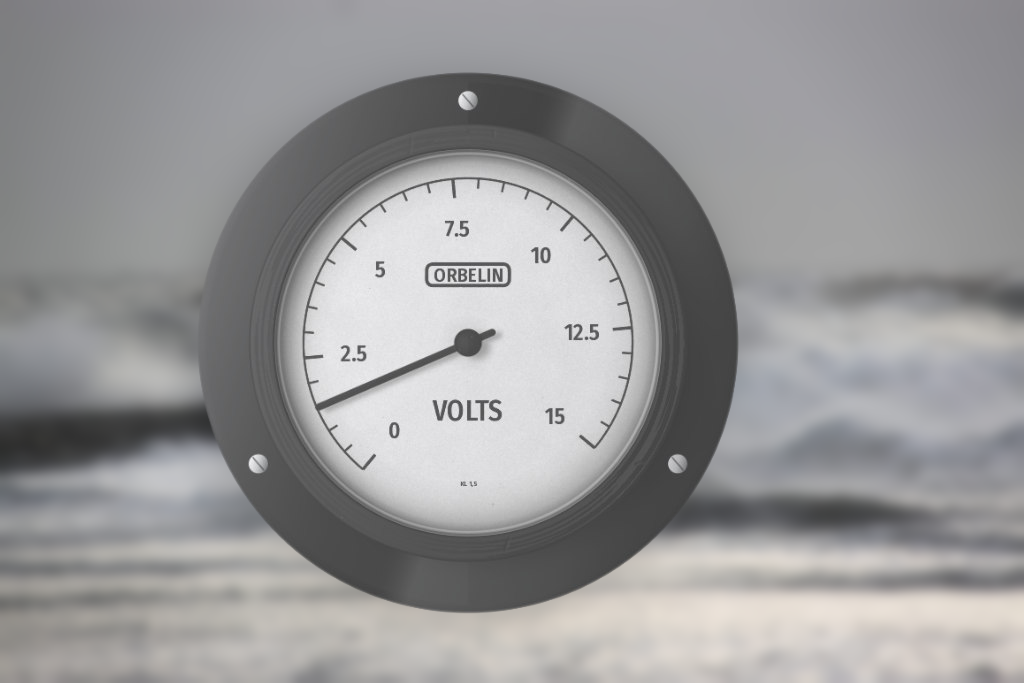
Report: 1.5 V
